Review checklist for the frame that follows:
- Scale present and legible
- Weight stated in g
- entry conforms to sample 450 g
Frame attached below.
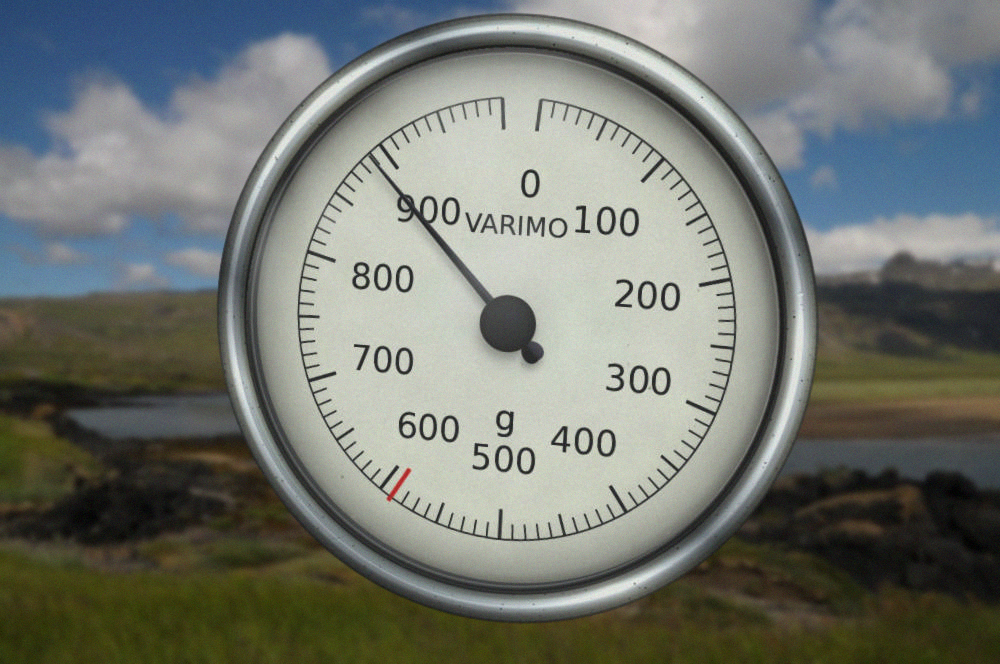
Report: 890 g
